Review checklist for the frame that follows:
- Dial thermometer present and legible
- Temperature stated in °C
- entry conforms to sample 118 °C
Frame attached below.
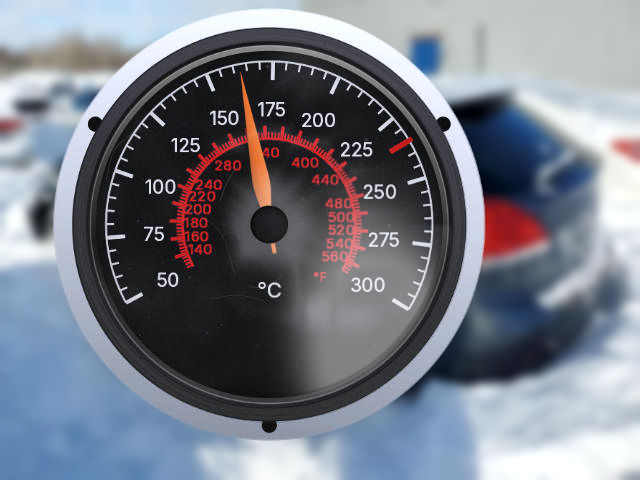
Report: 162.5 °C
